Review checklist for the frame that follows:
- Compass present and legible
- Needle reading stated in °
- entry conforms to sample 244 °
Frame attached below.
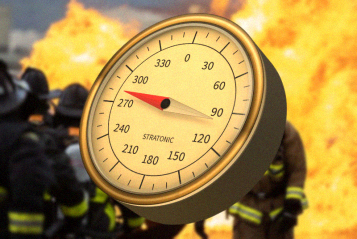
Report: 280 °
